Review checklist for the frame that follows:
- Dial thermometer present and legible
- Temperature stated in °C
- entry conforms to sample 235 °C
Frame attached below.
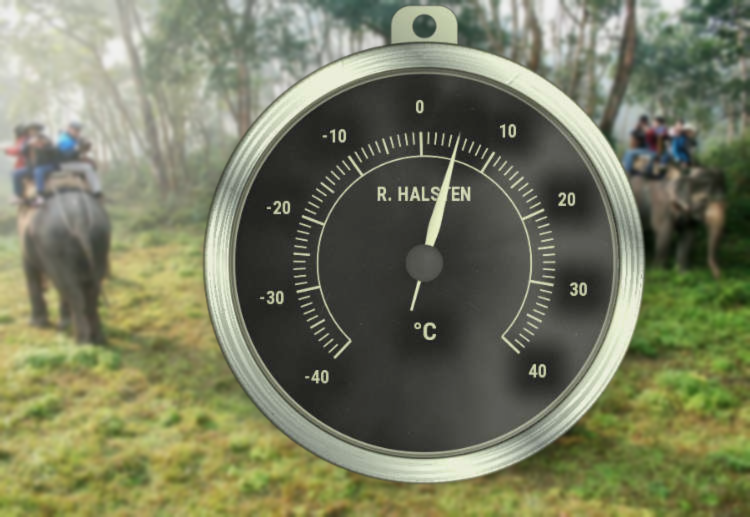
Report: 5 °C
